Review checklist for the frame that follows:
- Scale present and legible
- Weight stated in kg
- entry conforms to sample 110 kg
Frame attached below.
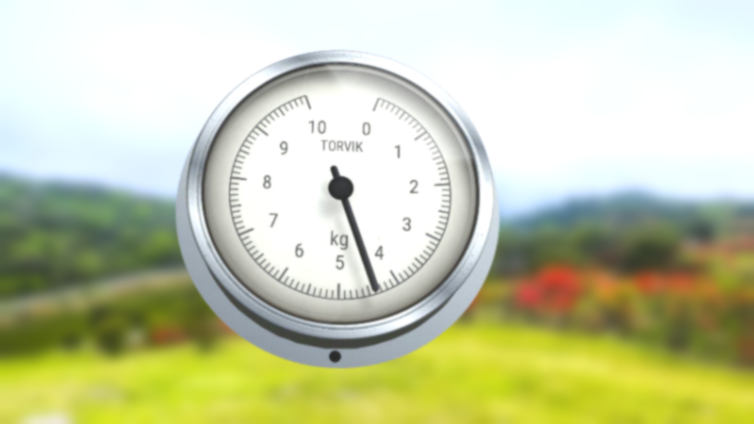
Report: 4.4 kg
